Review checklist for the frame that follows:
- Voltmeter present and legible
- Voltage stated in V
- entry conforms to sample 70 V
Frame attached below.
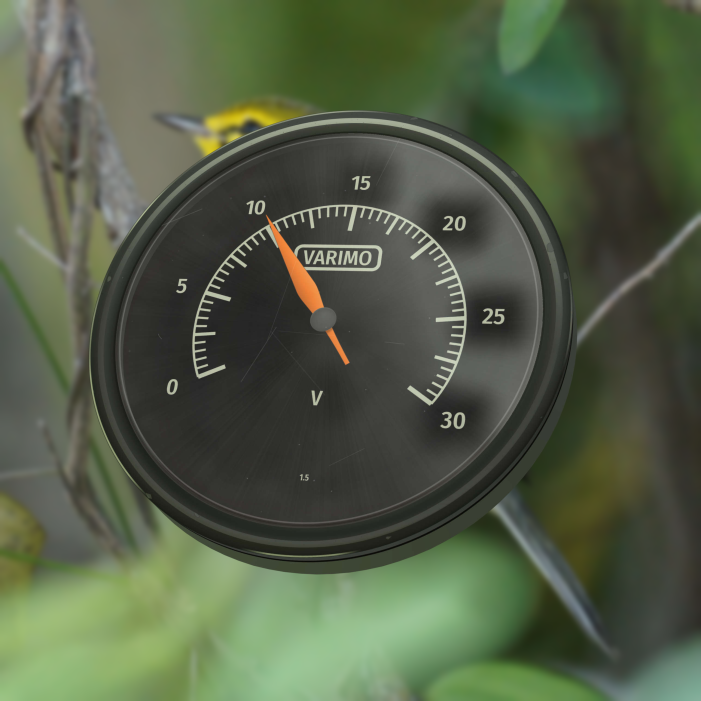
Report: 10.25 V
